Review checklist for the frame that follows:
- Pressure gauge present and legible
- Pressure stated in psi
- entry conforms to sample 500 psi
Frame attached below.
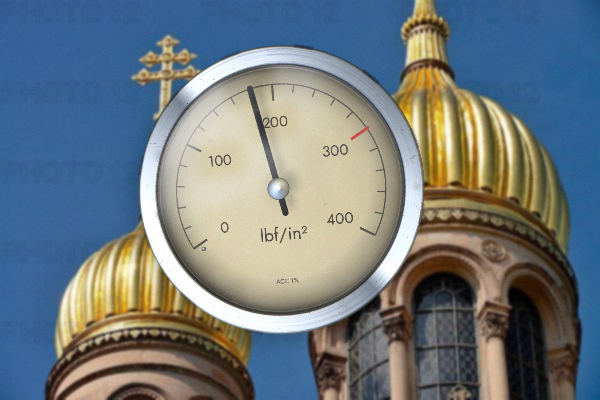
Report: 180 psi
